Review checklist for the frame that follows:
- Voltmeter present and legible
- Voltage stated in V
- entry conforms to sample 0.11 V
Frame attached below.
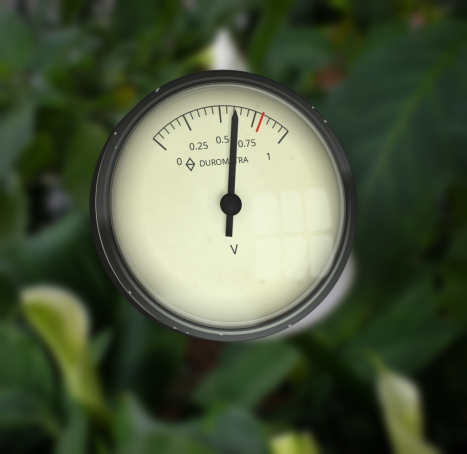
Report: 0.6 V
